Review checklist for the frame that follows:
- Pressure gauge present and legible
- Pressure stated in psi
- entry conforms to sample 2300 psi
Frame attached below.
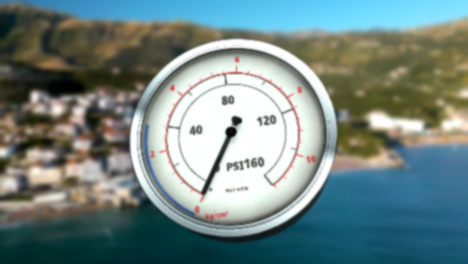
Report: 0 psi
